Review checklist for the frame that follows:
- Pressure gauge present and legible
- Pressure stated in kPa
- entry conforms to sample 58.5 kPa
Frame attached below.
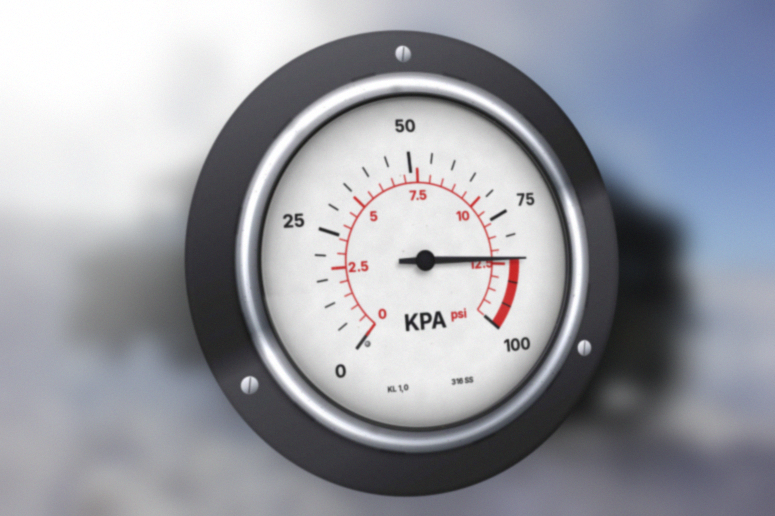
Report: 85 kPa
